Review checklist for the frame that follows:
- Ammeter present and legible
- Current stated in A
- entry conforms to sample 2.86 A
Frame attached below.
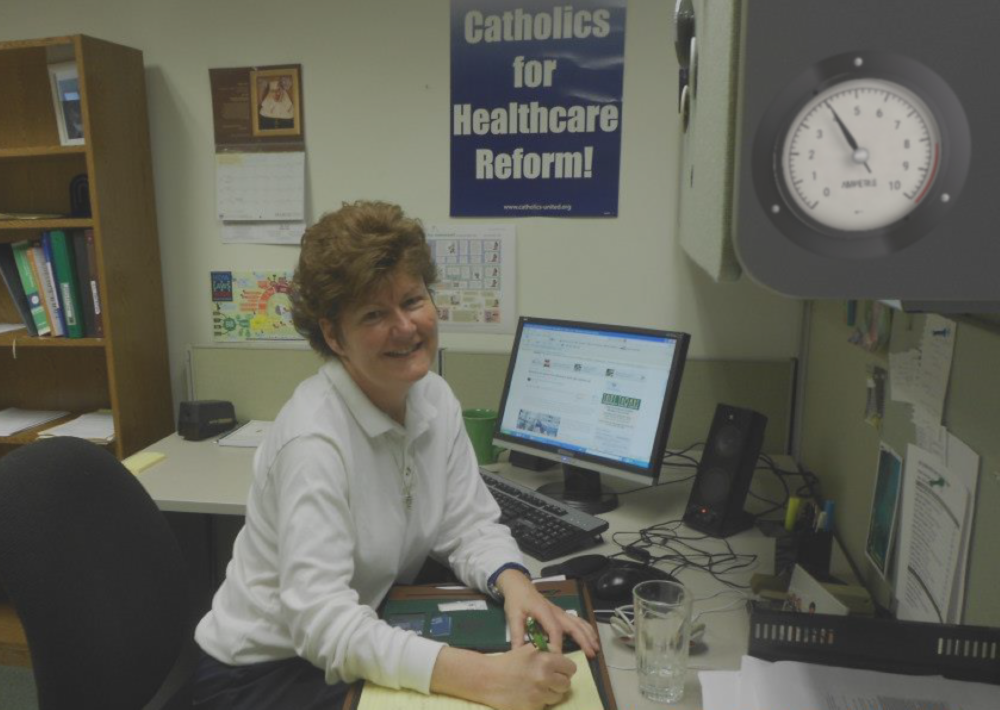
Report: 4 A
